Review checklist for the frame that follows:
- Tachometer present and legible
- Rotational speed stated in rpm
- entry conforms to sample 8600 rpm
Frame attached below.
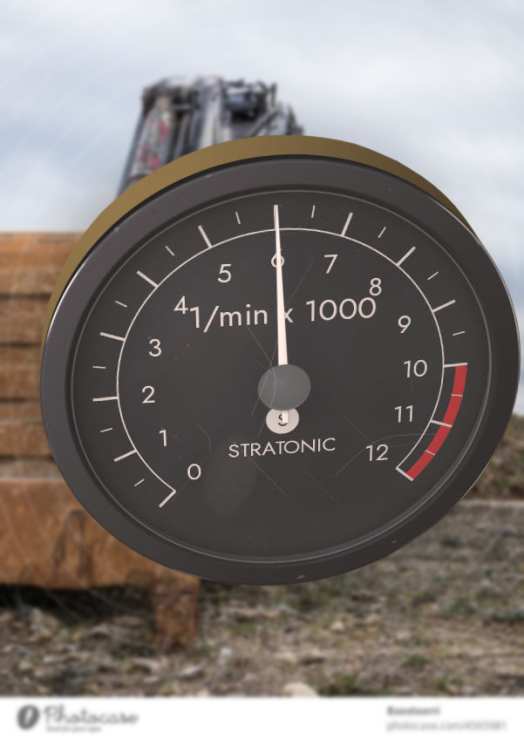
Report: 6000 rpm
